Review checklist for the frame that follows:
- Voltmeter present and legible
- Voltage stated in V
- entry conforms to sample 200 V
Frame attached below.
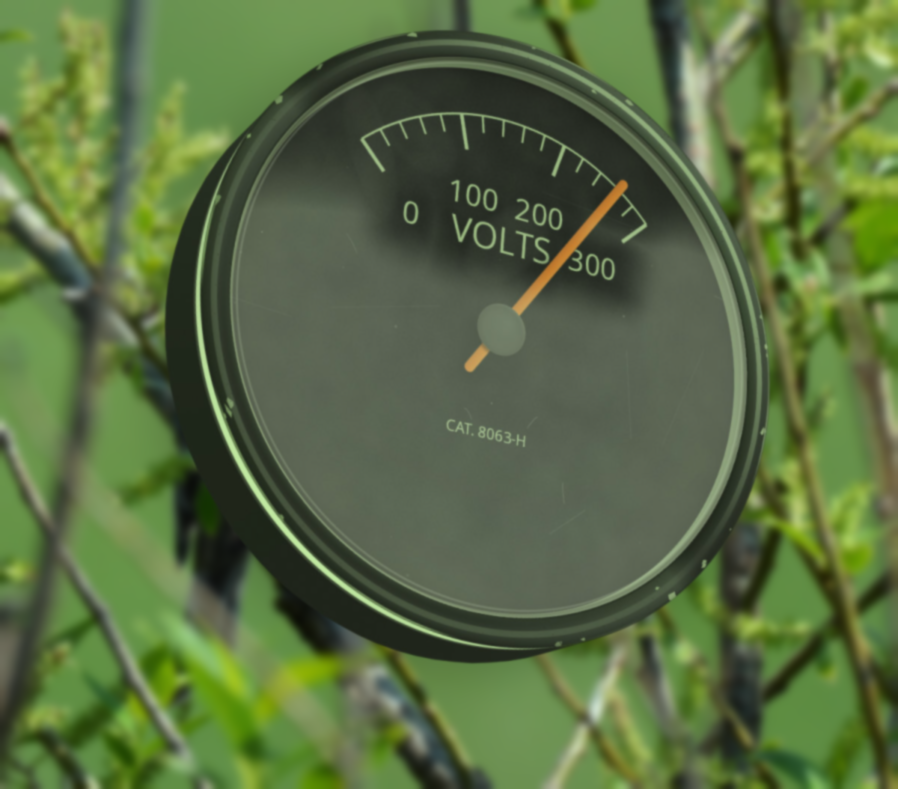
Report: 260 V
